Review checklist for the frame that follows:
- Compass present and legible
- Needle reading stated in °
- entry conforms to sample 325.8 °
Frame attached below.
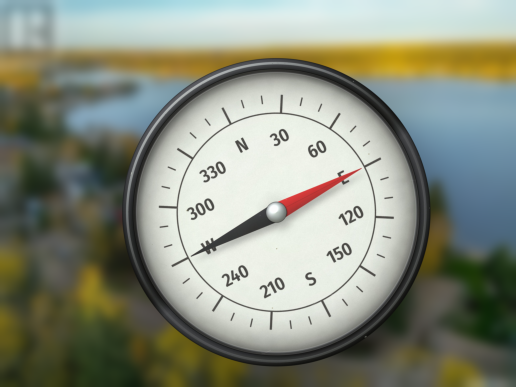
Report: 90 °
